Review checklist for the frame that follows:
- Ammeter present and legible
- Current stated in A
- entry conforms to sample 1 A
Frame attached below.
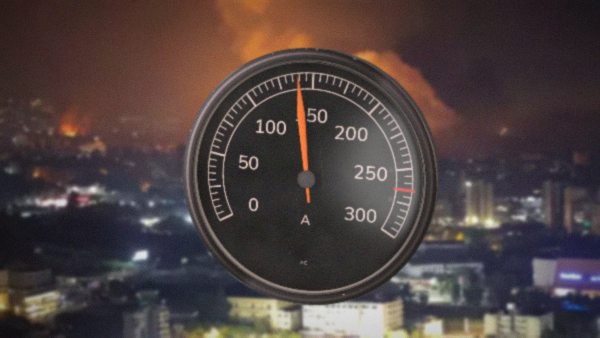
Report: 140 A
